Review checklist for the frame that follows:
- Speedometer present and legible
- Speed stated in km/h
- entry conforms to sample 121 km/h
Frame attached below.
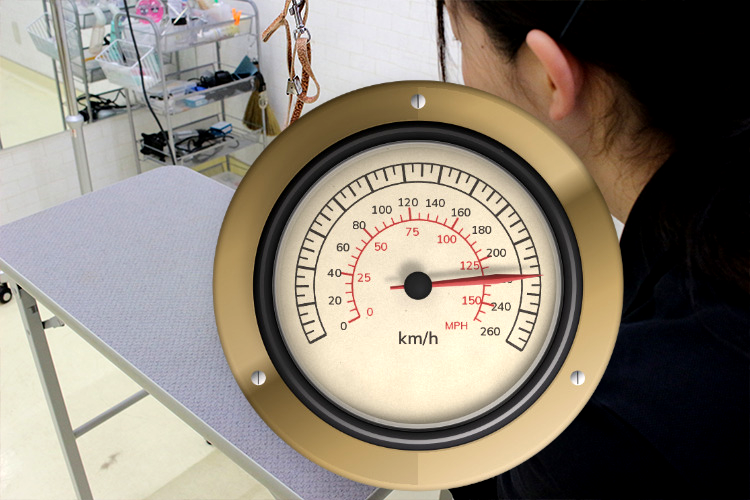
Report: 220 km/h
